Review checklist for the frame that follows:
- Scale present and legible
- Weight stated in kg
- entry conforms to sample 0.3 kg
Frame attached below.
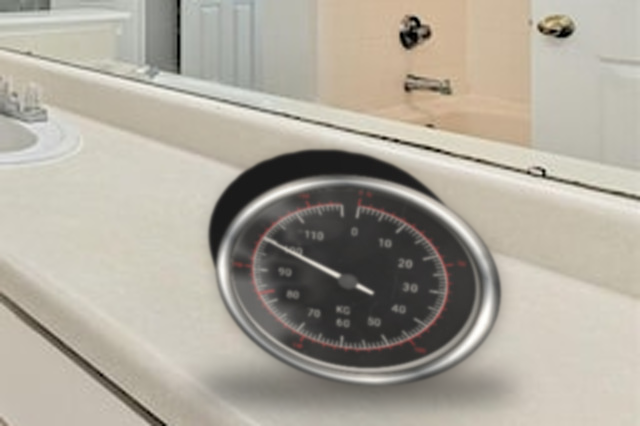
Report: 100 kg
